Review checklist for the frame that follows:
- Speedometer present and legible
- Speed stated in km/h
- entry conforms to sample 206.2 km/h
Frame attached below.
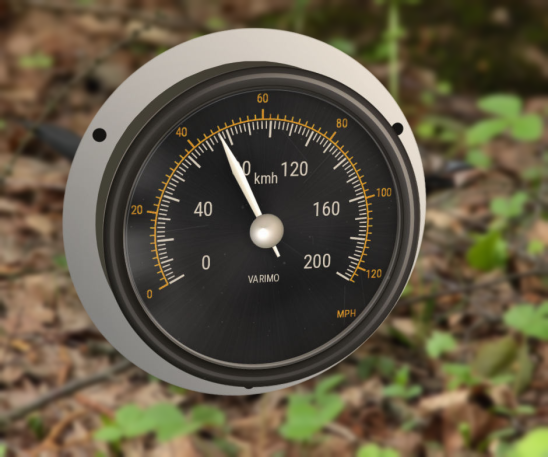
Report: 76 km/h
